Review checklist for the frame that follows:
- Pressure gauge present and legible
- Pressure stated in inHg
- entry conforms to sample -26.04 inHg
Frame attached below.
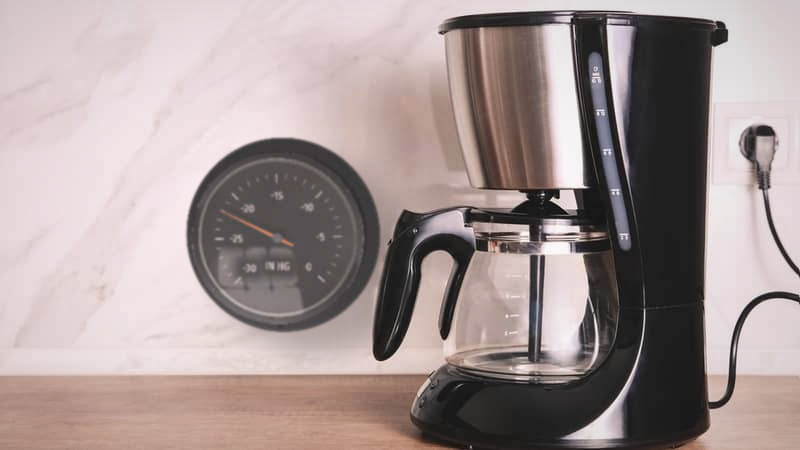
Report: -22 inHg
